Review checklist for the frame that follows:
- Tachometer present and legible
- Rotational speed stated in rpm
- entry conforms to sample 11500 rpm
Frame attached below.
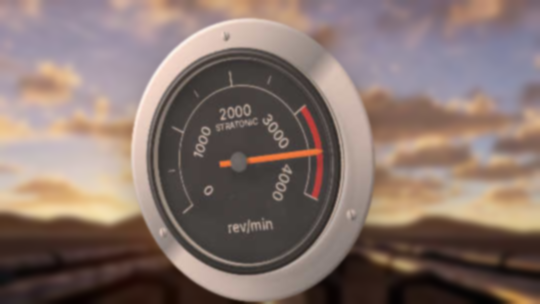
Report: 3500 rpm
